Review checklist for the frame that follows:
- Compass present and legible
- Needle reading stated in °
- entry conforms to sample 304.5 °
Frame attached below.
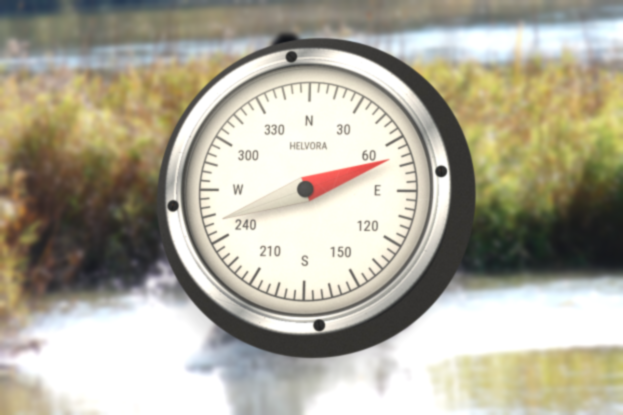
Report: 70 °
